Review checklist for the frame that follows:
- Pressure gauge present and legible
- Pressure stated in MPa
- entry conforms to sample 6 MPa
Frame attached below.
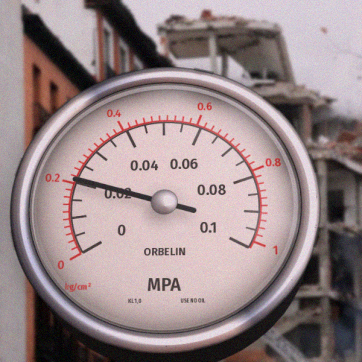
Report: 0.02 MPa
